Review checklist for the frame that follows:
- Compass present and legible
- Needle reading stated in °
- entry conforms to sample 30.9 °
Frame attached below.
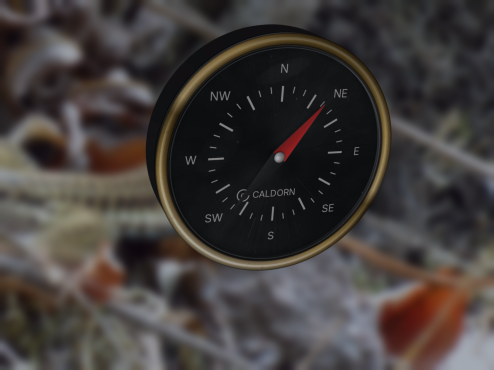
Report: 40 °
